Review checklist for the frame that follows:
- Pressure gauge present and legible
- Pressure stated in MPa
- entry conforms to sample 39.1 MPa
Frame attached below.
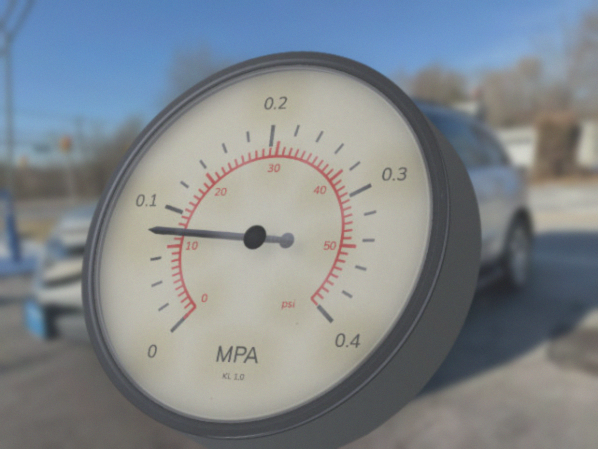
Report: 0.08 MPa
